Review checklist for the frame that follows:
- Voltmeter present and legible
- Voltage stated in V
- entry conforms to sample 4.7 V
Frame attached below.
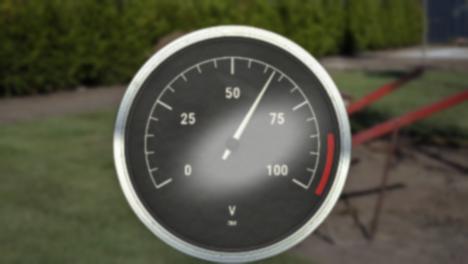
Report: 62.5 V
